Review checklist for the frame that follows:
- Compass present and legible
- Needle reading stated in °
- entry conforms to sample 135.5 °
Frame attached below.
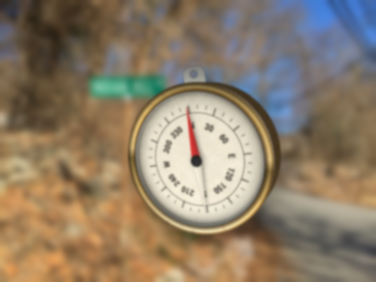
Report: 0 °
